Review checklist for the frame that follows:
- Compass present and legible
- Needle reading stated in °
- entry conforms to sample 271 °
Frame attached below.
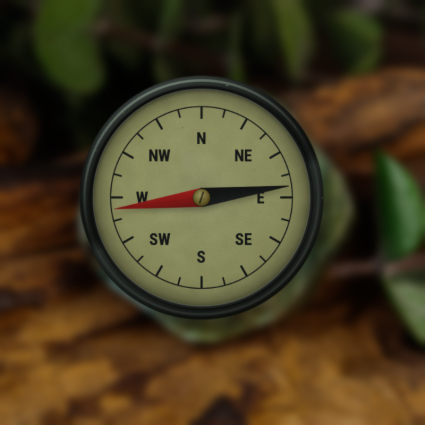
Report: 262.5 °
